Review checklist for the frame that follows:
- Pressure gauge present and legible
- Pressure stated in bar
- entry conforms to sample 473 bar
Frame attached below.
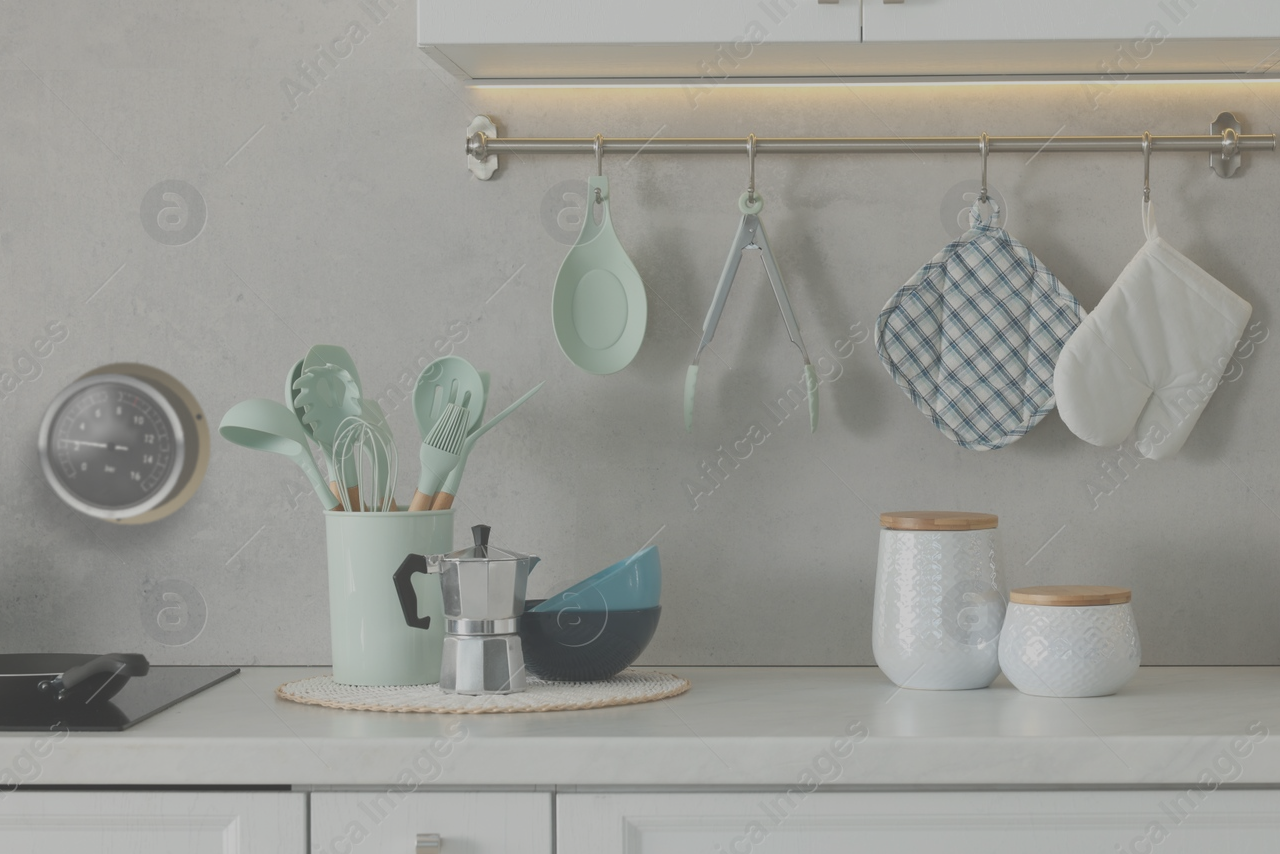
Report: 2.5 bar
